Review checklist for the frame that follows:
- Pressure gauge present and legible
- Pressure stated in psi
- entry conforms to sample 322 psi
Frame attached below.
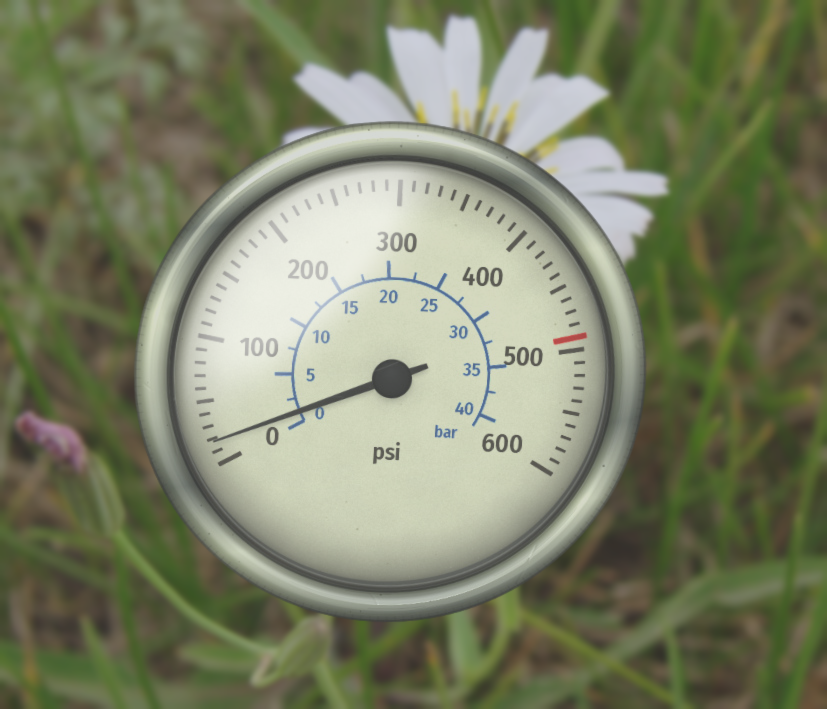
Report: 20 psi
